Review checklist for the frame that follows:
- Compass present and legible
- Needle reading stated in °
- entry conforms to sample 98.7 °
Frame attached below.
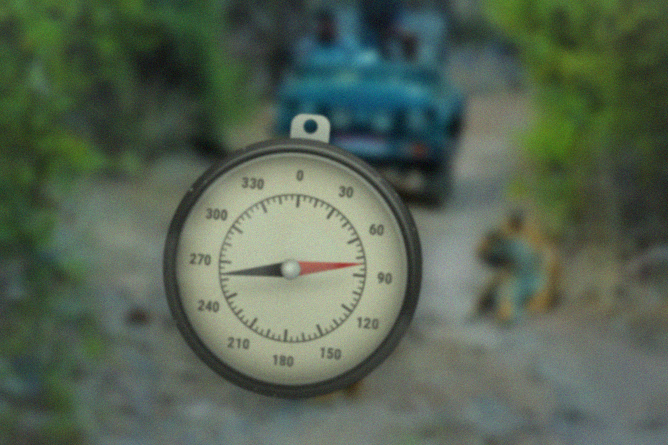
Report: 80 °
